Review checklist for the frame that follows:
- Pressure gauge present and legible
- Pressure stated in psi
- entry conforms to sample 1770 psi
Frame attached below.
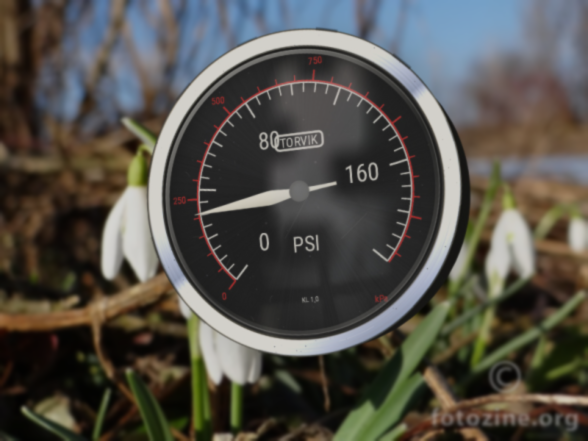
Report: 30 psi
